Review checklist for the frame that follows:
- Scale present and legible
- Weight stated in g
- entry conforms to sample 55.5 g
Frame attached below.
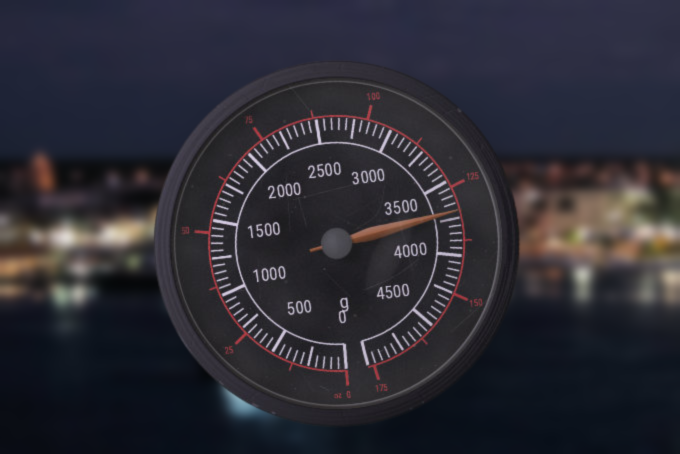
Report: 3700 g
